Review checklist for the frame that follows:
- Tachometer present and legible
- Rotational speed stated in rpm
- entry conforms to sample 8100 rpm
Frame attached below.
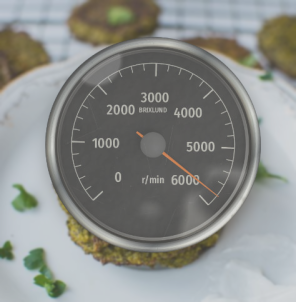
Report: 5800 rpm
